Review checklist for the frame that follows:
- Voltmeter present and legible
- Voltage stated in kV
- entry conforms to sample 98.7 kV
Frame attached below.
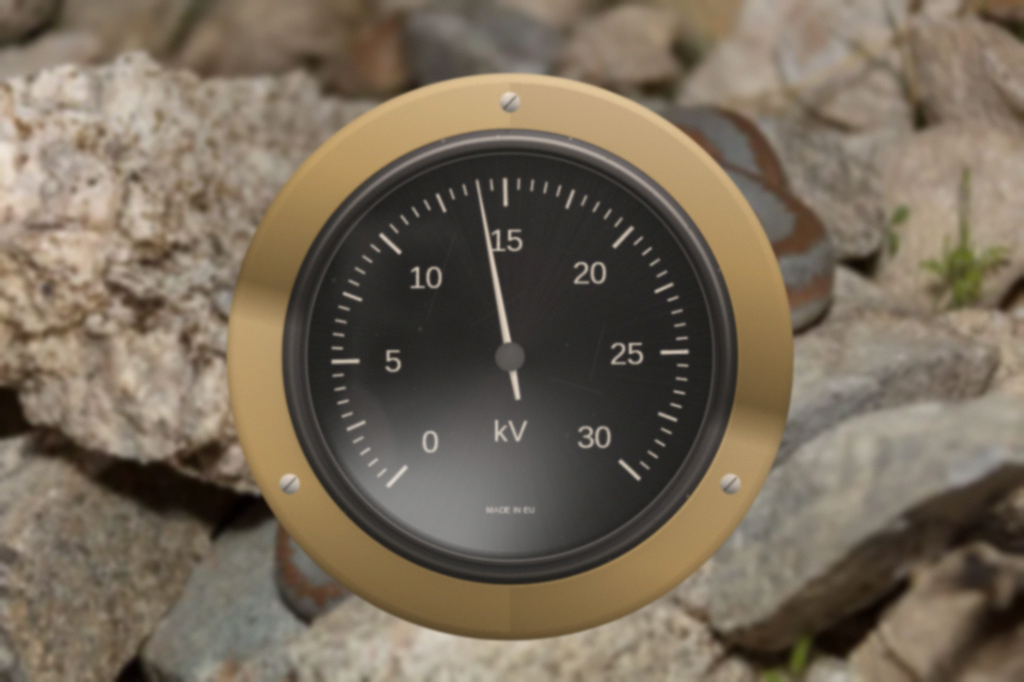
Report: 14 kV
